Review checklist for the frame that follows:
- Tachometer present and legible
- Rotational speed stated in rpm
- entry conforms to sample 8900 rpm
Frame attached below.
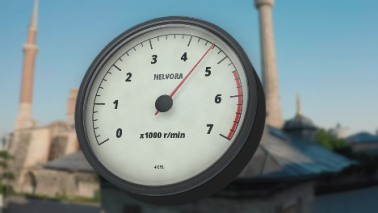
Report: 4600 rpm
